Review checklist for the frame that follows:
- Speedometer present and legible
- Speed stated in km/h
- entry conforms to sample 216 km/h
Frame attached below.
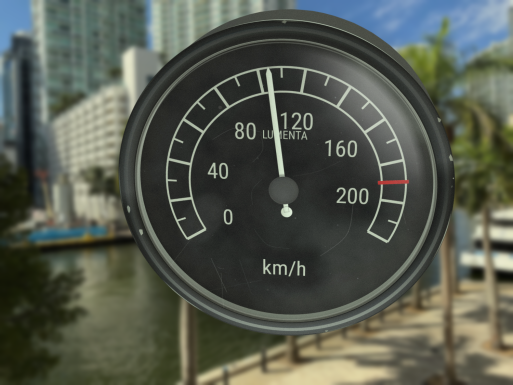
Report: 105 km/h
